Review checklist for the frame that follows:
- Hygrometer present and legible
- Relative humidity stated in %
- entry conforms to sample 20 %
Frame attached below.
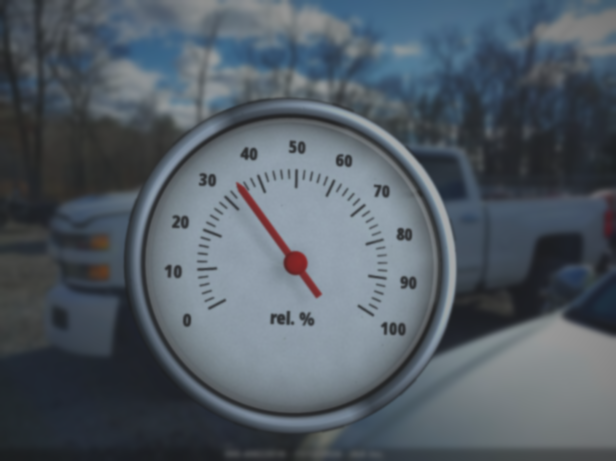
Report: 34 %
